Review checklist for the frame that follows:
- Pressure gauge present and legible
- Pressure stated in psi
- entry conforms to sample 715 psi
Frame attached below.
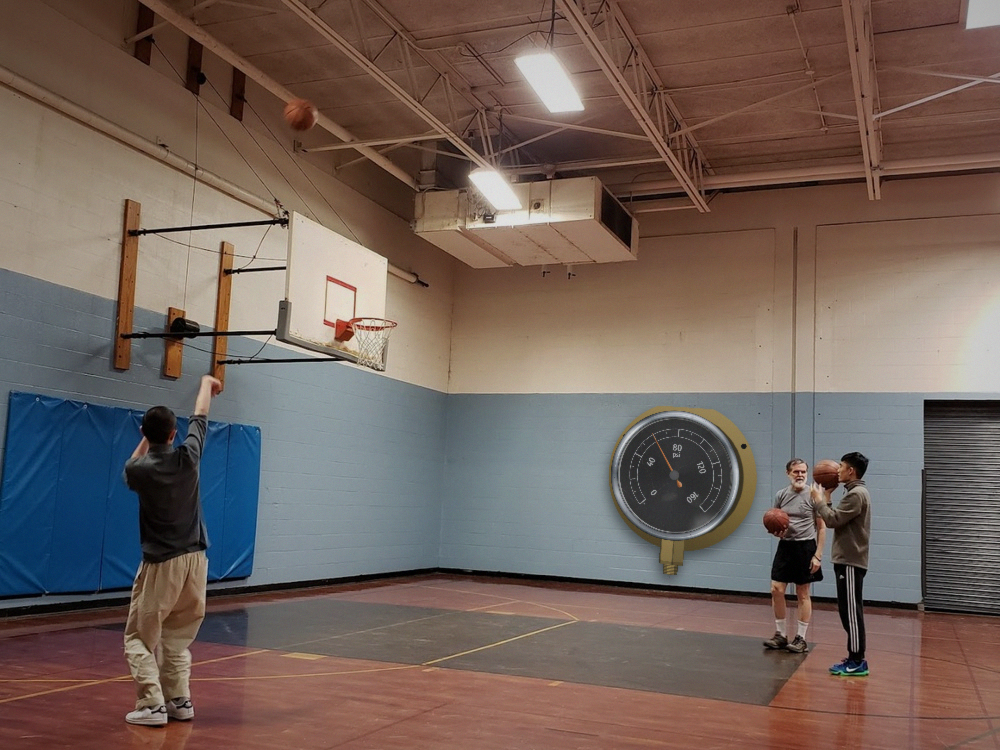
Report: 60 psi
